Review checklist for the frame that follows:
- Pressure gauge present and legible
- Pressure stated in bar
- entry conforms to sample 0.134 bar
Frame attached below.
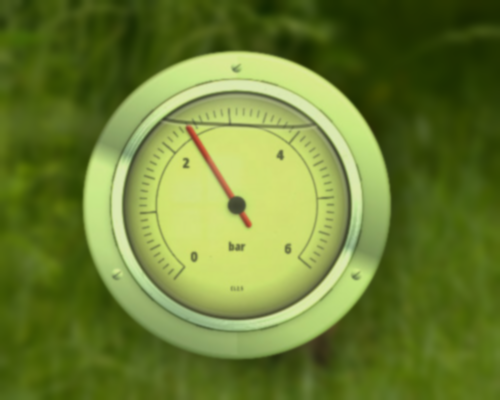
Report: 2.4 bar
